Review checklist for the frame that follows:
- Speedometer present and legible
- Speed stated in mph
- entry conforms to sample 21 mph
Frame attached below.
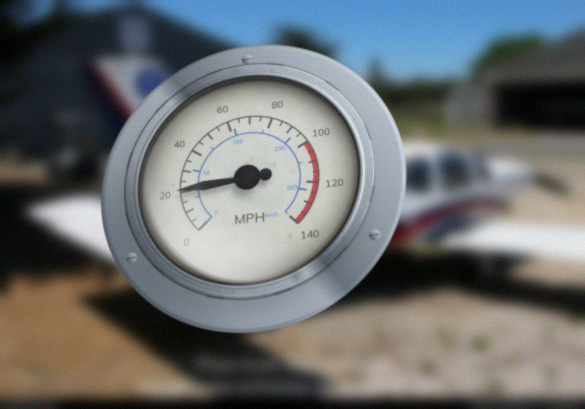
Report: 20 mph
